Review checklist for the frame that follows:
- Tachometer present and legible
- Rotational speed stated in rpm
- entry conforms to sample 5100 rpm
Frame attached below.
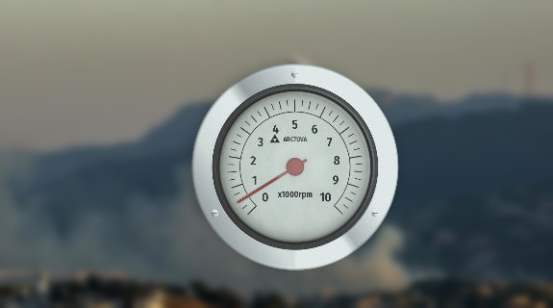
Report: 500 rpm
